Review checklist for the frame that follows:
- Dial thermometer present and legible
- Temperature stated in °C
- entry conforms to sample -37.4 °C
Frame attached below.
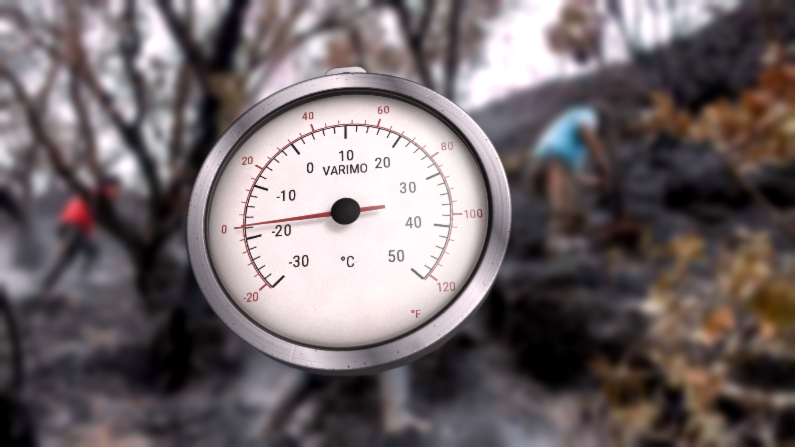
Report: -18 °C
